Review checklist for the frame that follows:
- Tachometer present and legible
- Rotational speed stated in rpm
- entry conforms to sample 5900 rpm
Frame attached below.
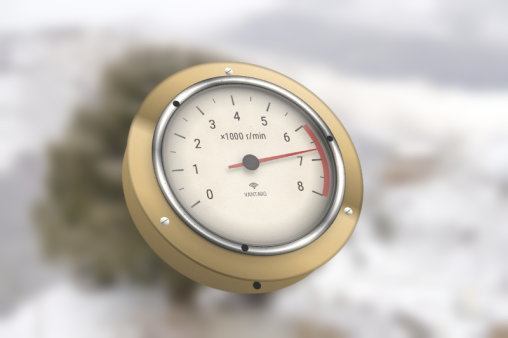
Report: 6750 rpm
